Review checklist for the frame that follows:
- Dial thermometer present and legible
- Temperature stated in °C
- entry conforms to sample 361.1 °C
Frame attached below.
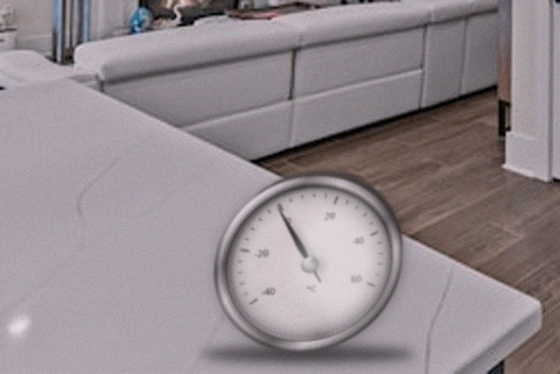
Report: 0 °C
